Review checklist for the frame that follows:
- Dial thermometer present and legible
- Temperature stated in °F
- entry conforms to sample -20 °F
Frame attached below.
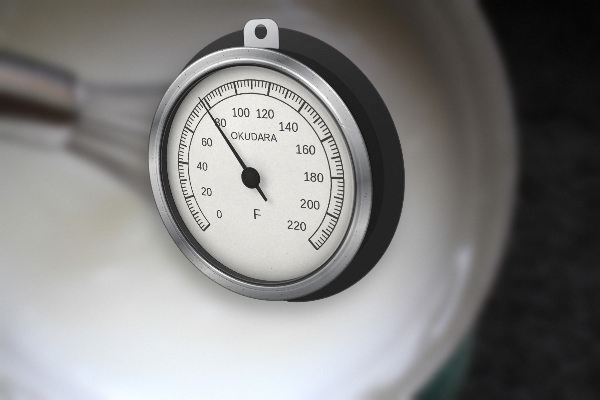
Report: 80 °F
